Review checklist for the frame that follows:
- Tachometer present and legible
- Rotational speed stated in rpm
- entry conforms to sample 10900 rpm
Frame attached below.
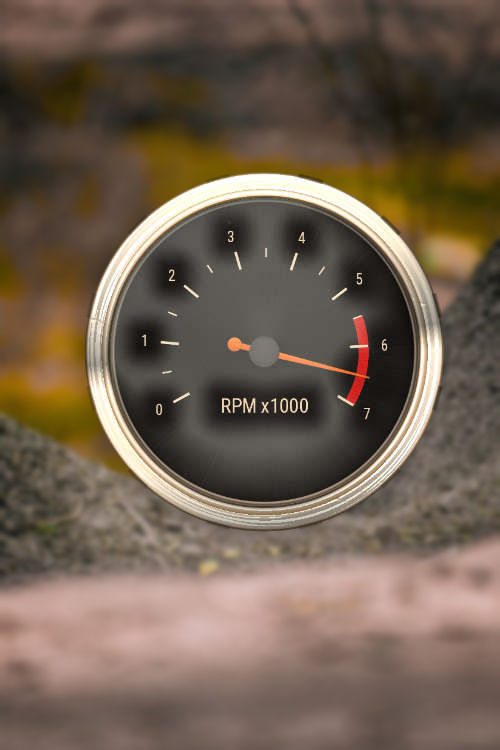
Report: 6500 rpm
